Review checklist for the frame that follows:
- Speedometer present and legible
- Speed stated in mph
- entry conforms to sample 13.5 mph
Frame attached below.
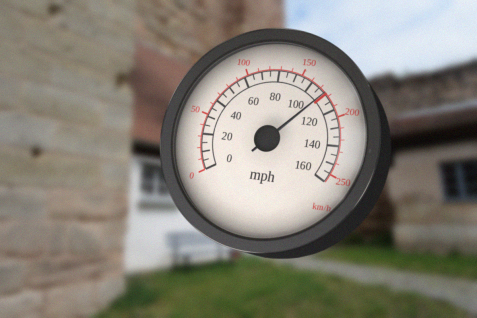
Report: 110 mph
